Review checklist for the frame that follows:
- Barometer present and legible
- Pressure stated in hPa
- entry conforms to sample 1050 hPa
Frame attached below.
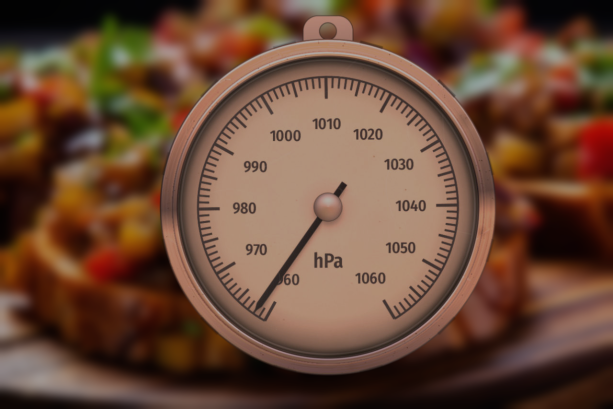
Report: 962 hPa
